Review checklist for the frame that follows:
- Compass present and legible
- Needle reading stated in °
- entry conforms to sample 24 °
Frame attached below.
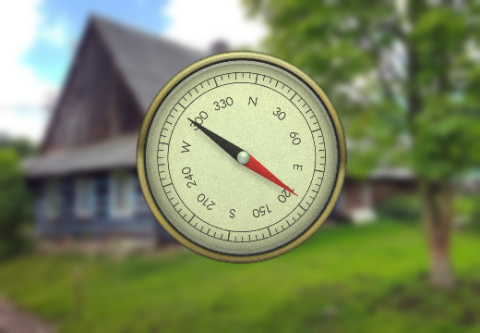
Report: 115 °
